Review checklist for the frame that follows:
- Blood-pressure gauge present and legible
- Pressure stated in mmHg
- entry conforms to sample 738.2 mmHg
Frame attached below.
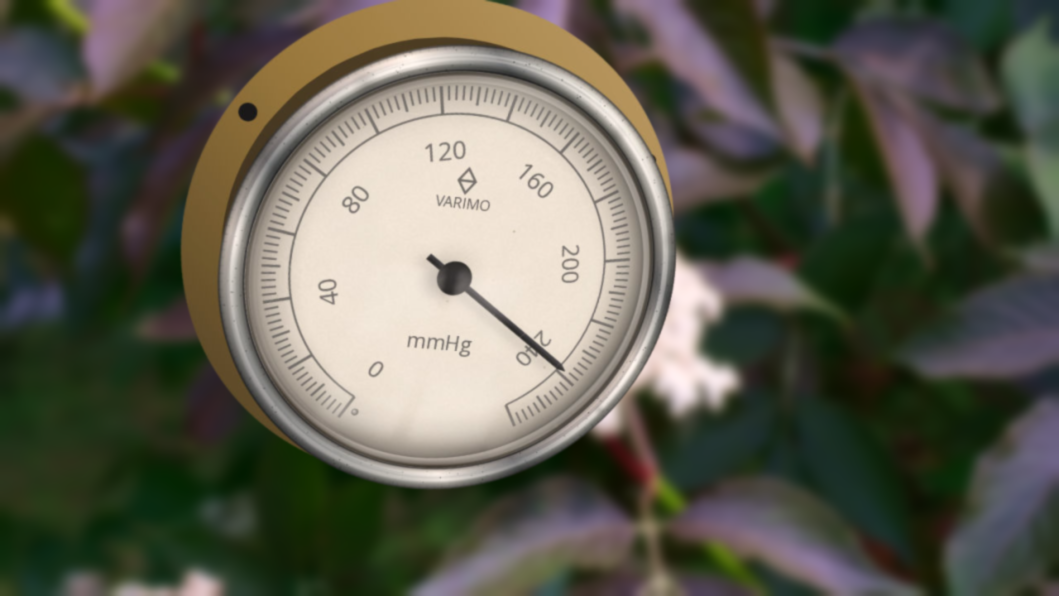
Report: 238 mmHg
